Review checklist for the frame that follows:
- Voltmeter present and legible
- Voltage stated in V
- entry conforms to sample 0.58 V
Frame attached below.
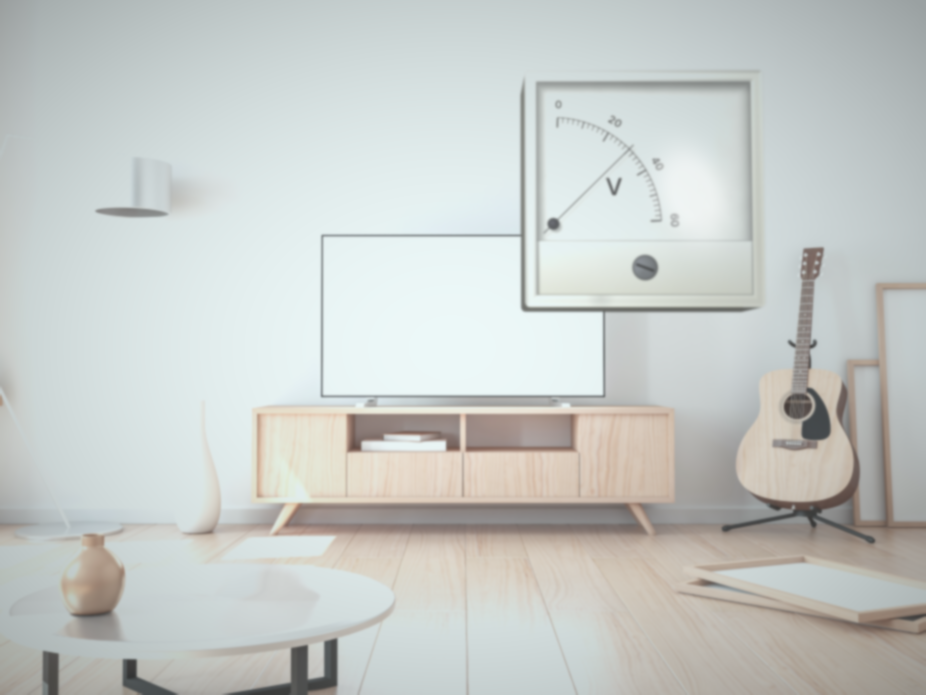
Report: 30 V
